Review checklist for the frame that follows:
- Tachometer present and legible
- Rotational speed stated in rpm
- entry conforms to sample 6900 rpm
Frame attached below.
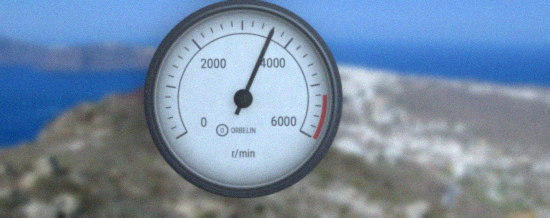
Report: 3600 rpm
